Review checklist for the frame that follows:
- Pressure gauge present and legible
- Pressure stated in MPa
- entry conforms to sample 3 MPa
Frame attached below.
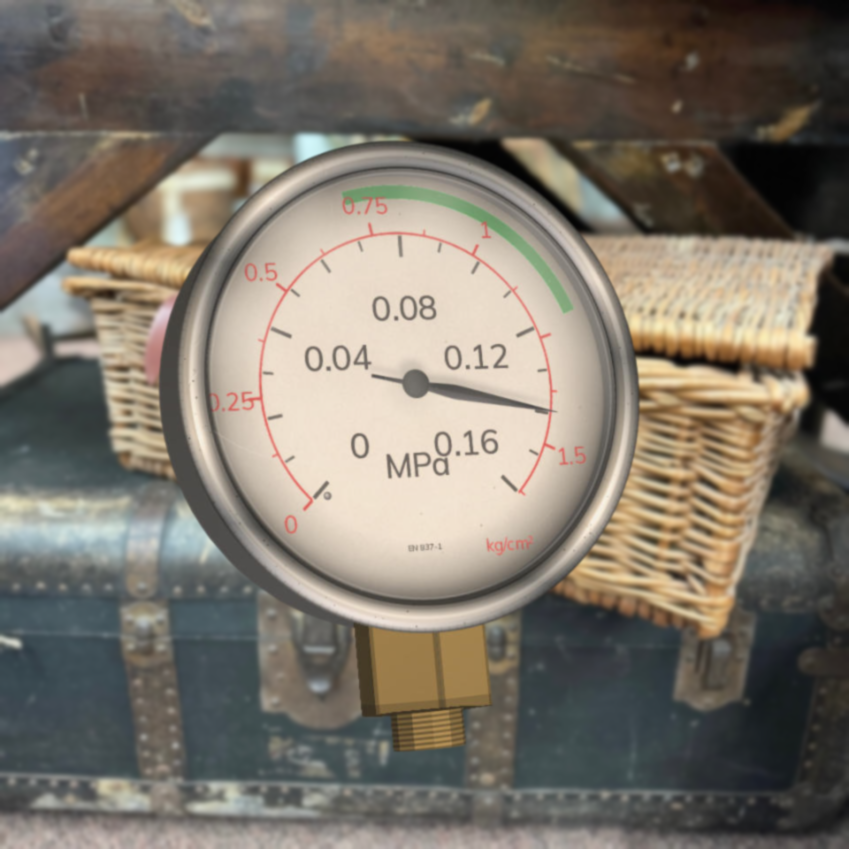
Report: 0.14 MPa
